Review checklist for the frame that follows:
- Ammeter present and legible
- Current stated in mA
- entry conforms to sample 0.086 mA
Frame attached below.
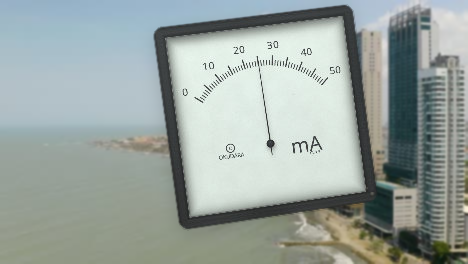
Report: 25 mA
